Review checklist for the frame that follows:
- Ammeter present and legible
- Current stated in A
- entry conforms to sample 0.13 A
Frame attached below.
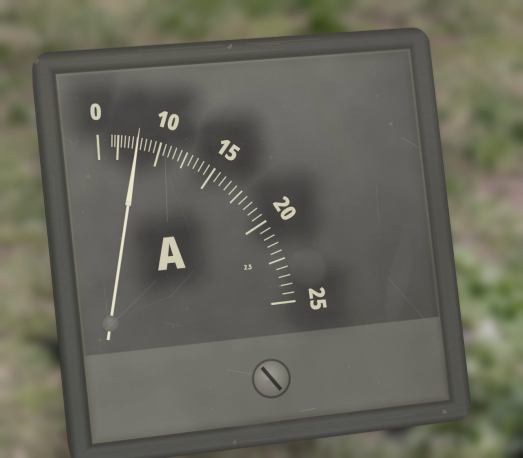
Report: 7.5 A
